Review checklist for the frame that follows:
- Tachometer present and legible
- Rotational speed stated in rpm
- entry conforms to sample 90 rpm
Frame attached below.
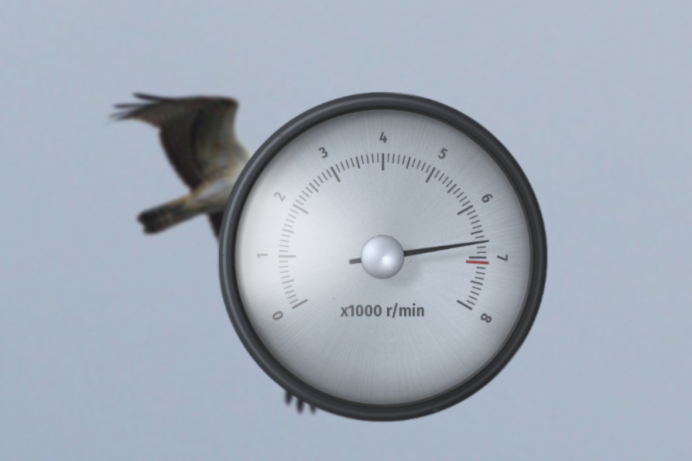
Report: 6700 rpm
